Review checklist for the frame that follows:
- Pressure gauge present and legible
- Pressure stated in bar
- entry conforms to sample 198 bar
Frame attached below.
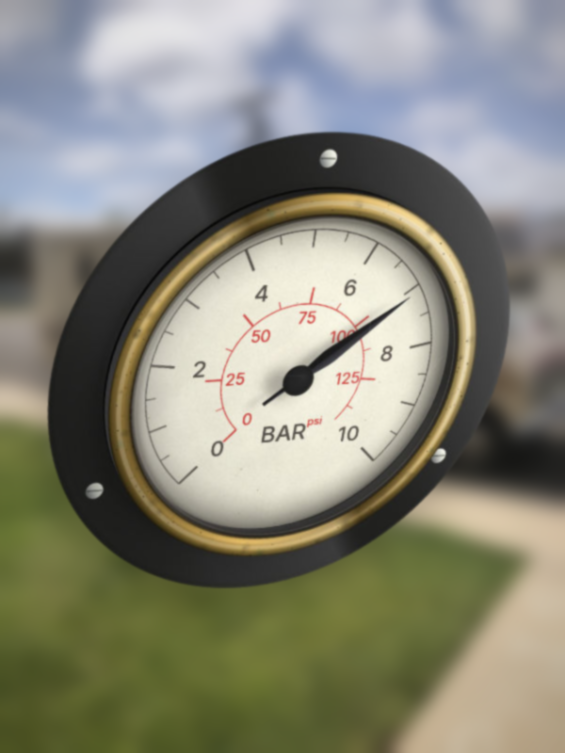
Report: 7 bar
